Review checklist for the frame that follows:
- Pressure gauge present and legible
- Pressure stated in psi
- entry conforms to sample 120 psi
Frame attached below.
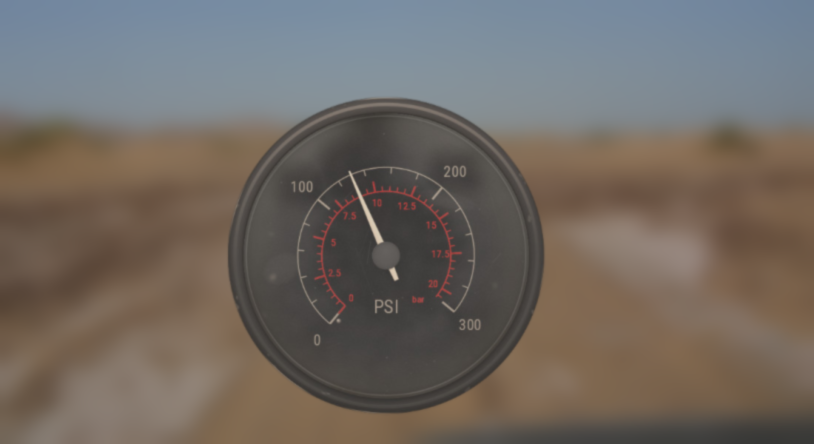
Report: 130 psi
